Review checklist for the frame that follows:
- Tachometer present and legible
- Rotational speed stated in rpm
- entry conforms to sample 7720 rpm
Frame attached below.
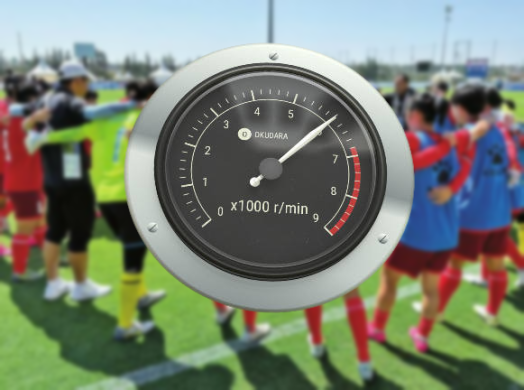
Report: 6000 rpm
